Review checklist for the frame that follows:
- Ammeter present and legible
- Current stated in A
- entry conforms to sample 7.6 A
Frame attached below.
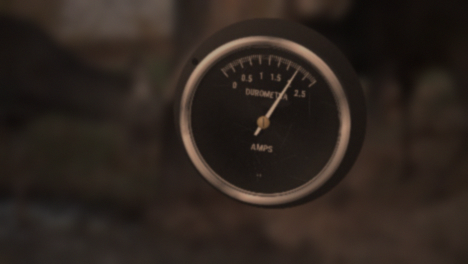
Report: 2 A
